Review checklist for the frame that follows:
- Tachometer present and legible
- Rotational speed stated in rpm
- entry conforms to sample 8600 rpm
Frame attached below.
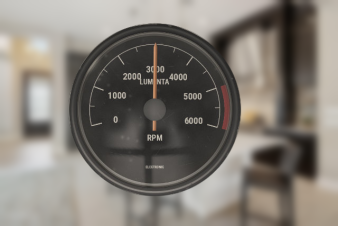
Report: 3000 rpm
